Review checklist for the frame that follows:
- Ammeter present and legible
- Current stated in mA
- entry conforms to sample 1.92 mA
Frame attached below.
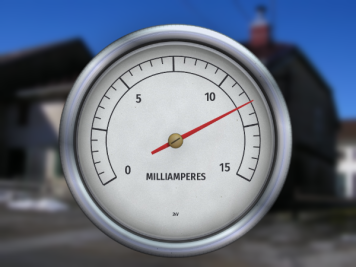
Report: 11.5 mA
